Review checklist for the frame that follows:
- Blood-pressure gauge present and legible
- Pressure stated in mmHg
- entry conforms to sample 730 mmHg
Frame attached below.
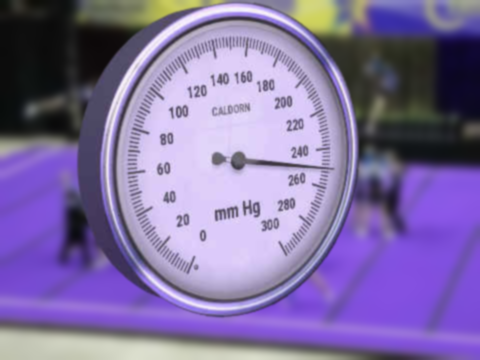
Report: 250 mmHg
